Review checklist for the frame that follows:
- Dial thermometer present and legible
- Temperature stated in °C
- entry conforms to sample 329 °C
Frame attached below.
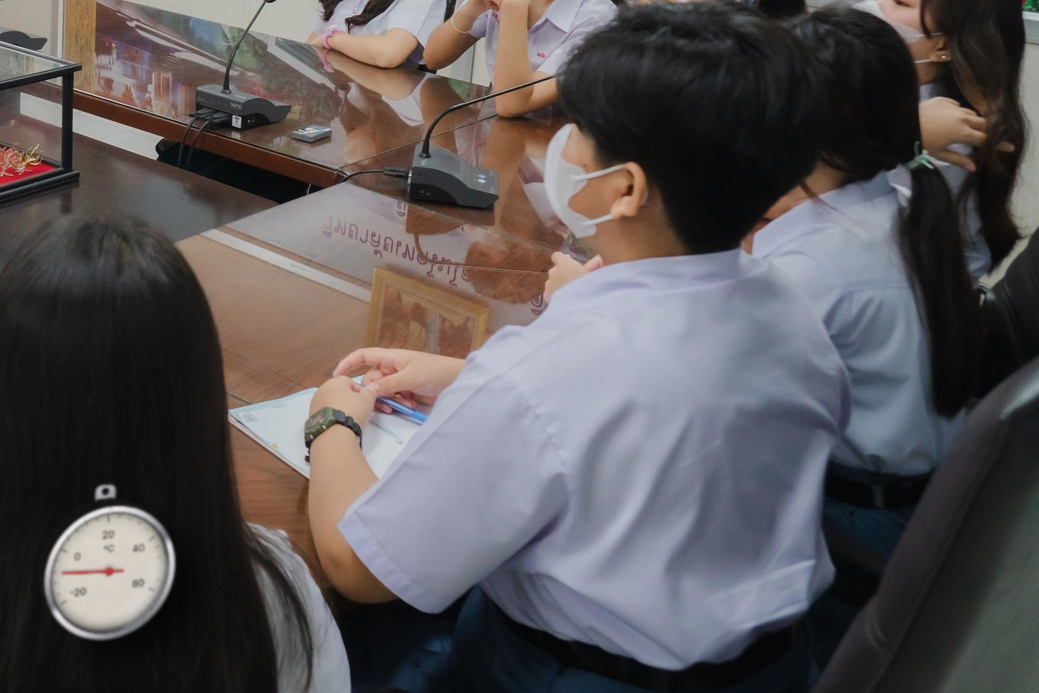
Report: -8 °C
